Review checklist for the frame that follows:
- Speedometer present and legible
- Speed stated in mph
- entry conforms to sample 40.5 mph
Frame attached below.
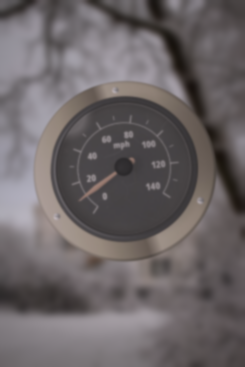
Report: 10 mph
